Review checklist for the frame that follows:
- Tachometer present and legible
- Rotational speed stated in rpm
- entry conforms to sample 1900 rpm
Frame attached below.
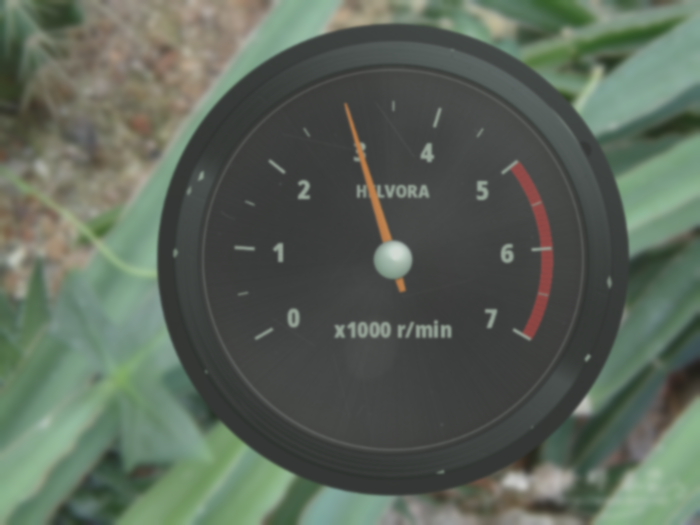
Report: 3000 rpm
